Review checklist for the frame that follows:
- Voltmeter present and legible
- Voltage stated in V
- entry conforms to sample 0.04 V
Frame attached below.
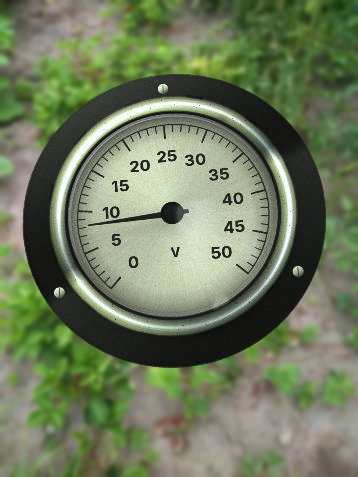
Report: 8 V
